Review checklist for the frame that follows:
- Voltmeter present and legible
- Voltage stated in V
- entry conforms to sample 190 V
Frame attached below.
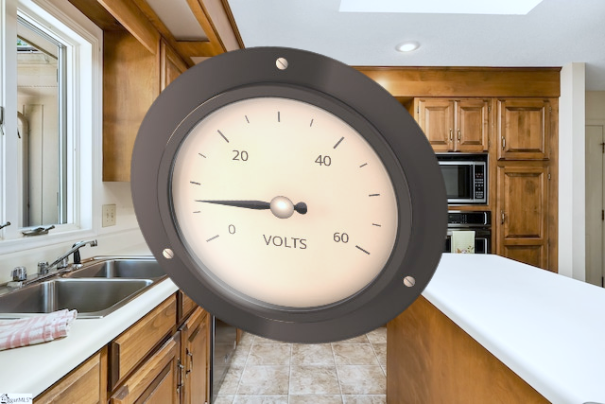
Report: 7.5 V
